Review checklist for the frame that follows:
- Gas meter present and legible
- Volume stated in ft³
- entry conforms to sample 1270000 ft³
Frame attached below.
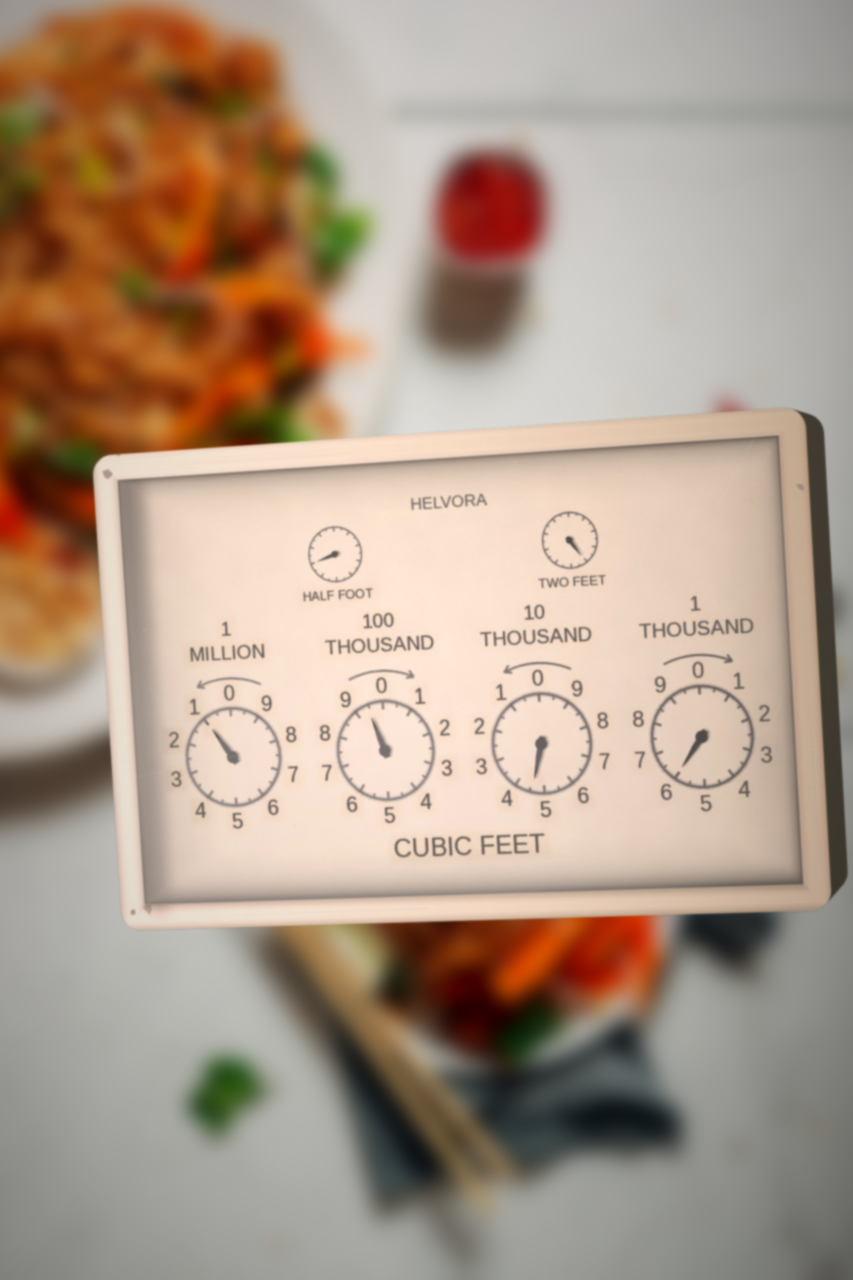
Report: 94600 ft³
